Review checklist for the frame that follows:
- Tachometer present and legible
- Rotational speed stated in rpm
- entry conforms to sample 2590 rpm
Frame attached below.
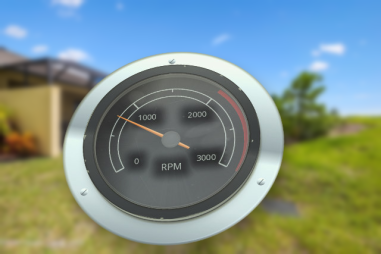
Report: 750 rpm
